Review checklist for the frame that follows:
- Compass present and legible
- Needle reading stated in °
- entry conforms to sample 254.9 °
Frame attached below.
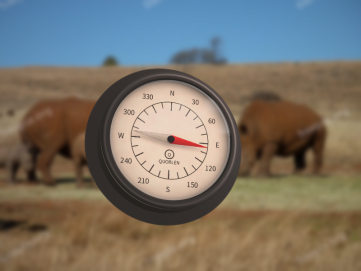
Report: 97.5 °
